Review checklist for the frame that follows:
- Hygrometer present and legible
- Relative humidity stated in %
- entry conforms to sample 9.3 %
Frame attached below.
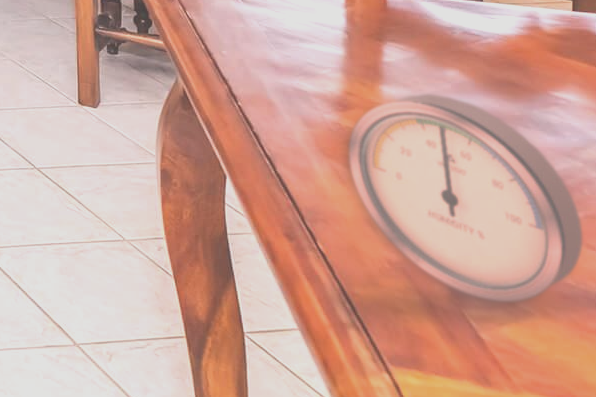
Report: 50 %
